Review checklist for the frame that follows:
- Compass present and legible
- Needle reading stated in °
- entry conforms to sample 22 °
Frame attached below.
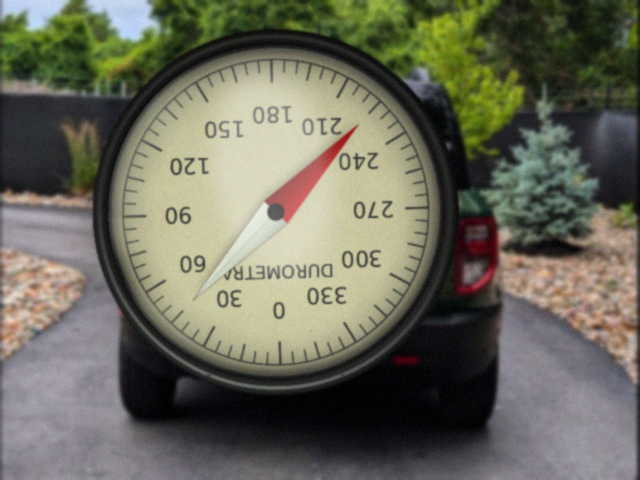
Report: 225 °
